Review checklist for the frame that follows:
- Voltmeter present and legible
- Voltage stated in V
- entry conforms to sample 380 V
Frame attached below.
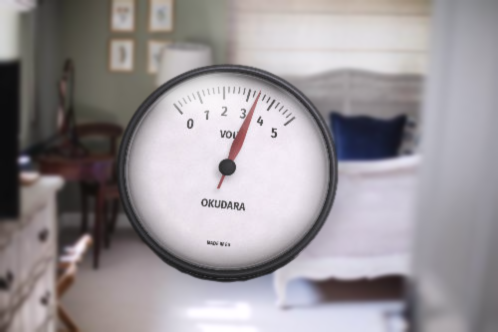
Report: 3.4 V
